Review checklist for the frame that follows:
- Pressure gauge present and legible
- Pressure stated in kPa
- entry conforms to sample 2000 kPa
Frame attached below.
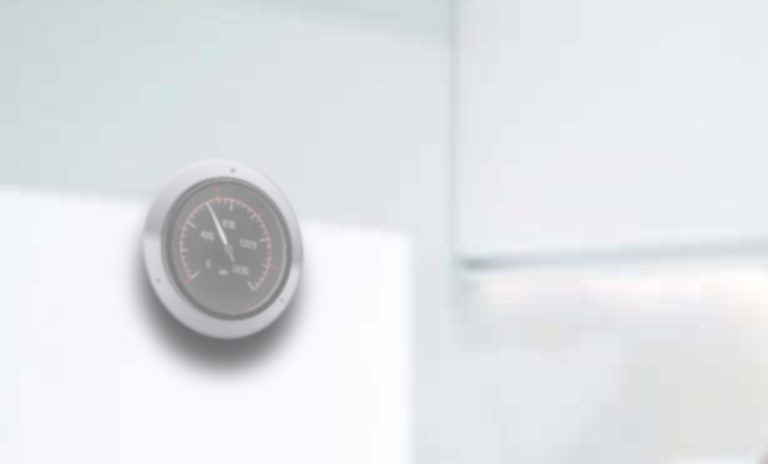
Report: 600 kPa
